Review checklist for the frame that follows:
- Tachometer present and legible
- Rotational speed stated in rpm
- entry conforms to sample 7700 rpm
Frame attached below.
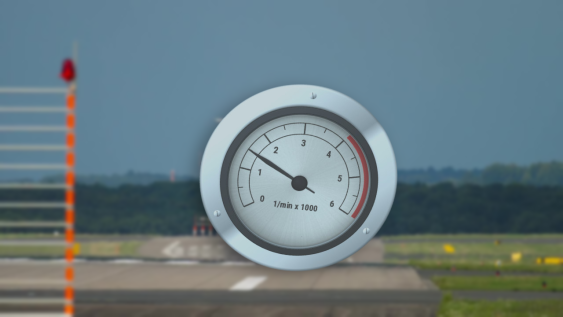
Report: 1500 rpm
